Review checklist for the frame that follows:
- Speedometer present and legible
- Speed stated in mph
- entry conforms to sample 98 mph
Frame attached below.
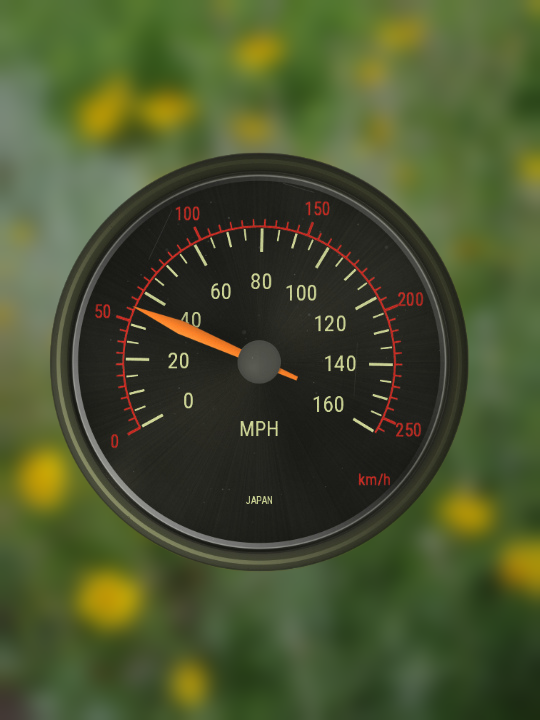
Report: 35 mph
